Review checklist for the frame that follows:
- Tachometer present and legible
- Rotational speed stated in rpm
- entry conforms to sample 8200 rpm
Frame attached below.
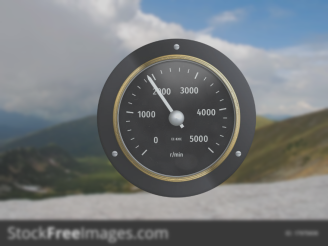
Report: 1900 rpm
